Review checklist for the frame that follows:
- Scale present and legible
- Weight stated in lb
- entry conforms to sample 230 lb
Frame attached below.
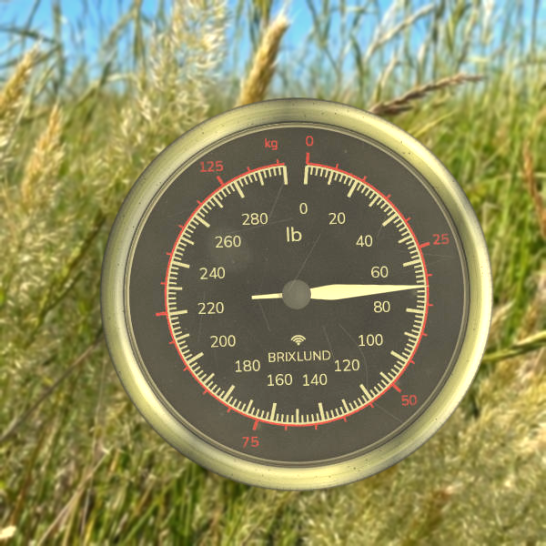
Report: 70 lb
